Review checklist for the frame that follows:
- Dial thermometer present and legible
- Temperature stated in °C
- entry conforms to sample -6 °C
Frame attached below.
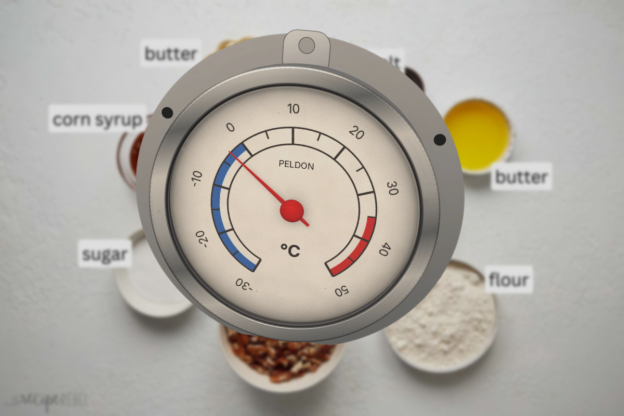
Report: -2.5 °C
